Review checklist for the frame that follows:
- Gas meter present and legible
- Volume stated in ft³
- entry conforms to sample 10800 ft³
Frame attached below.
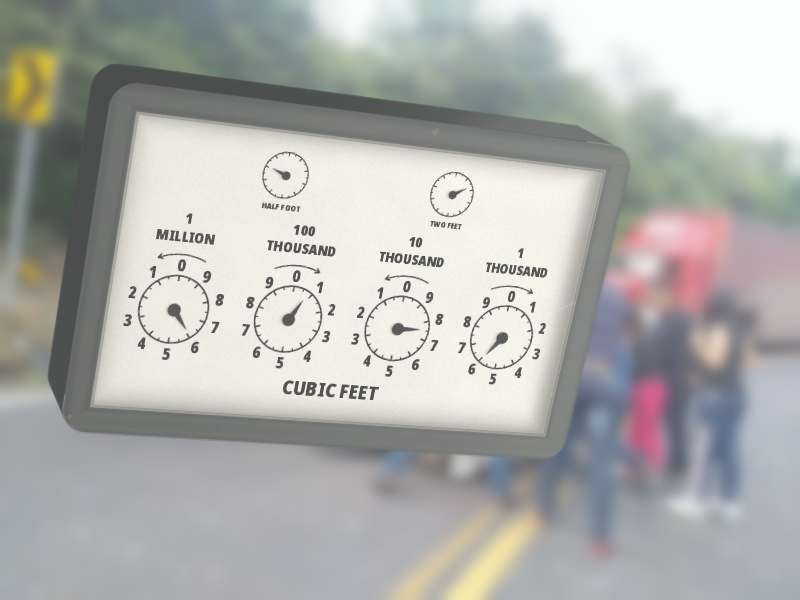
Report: 607600 ft³
